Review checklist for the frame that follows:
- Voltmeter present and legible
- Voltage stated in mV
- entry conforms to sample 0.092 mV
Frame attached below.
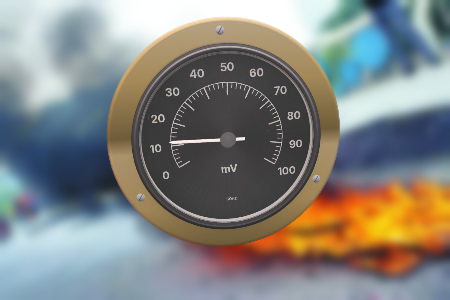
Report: 12 mV
